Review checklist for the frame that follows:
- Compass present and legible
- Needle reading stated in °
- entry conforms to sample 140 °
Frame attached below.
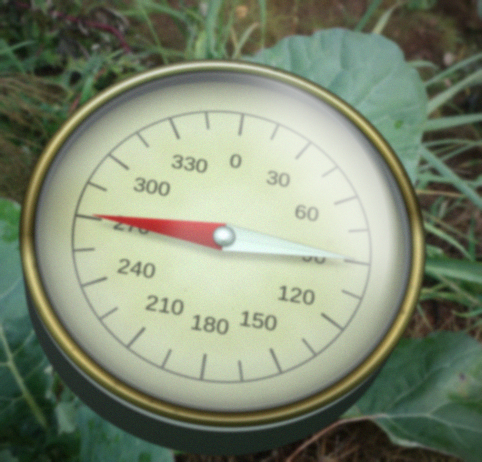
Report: 270 °
